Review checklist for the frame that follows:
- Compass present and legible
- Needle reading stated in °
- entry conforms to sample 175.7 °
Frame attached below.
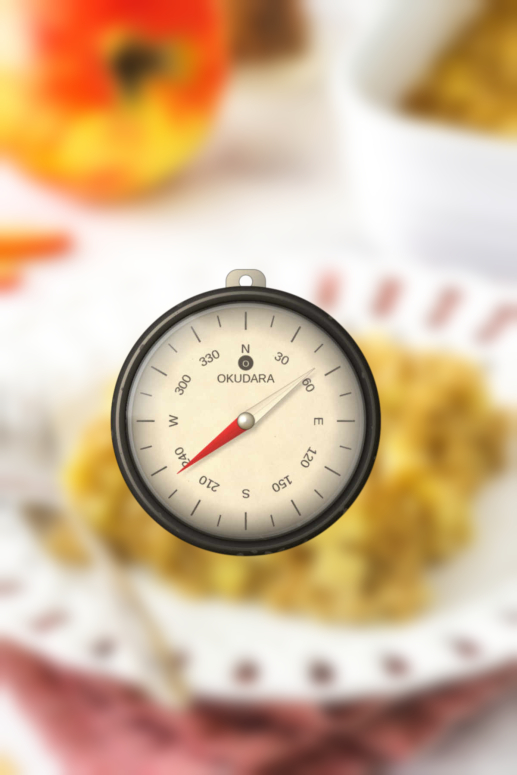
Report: 232.5 °
